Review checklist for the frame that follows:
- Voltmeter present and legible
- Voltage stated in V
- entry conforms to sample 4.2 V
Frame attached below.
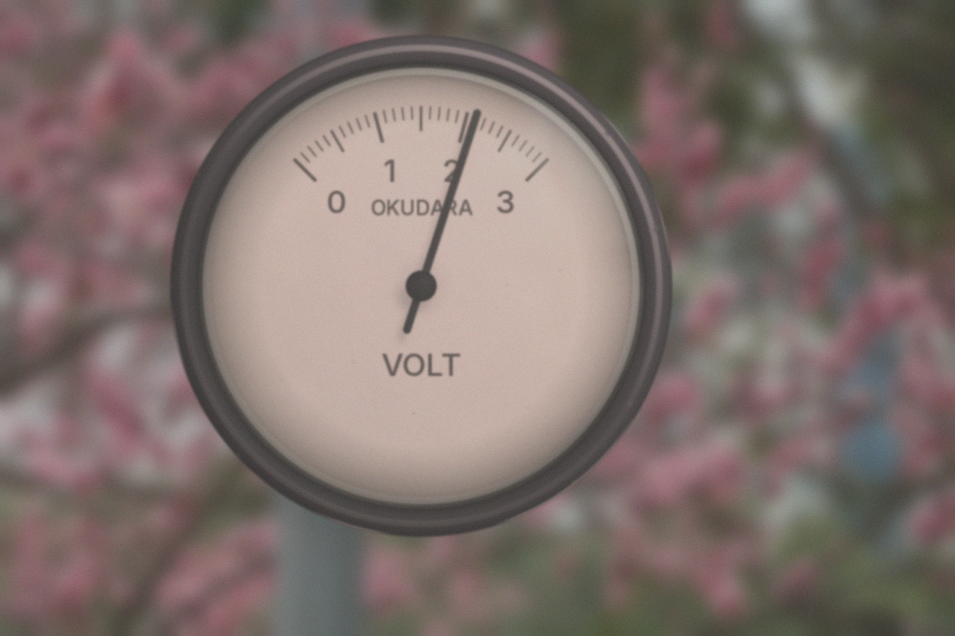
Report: 2.1 V
